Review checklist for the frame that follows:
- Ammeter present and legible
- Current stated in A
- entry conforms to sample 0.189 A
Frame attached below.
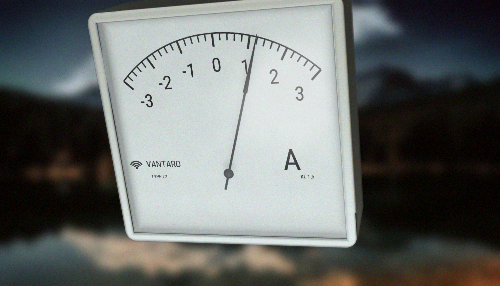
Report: 1.2 A
